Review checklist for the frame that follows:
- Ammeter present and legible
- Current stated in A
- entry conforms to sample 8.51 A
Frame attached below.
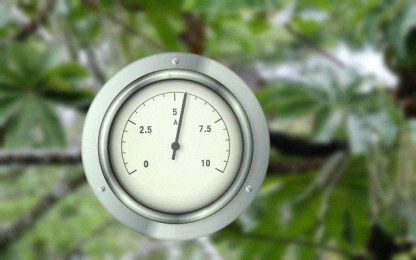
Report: 5.5 A
